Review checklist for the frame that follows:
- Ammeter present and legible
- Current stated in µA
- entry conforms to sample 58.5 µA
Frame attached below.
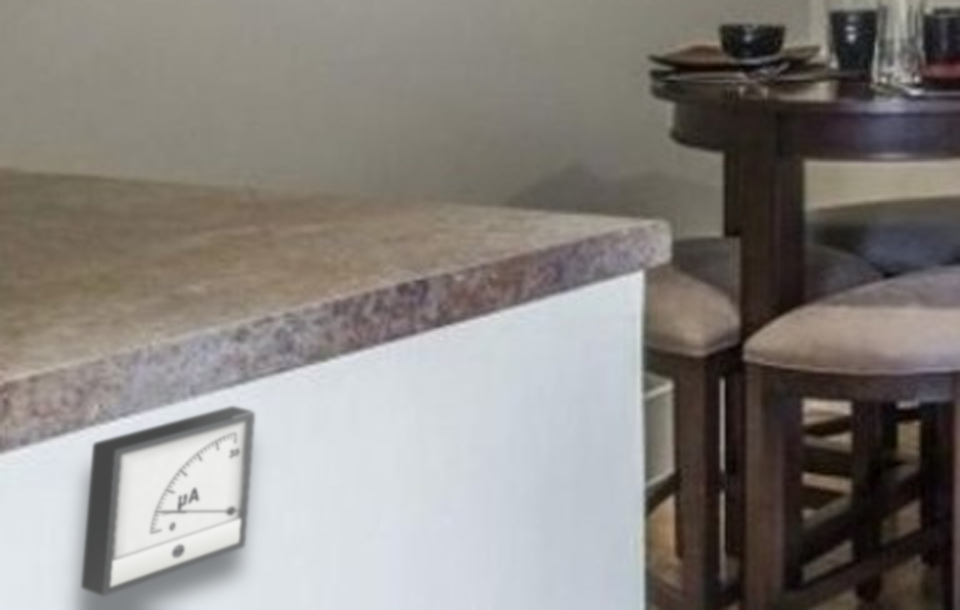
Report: 5 µA
